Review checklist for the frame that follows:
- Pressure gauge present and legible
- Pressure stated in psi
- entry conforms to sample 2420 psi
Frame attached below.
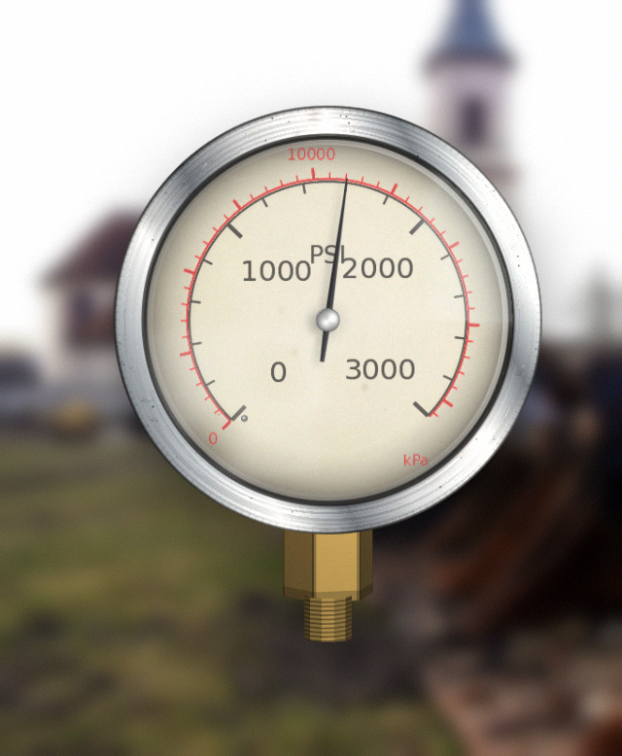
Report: 1600 psi
